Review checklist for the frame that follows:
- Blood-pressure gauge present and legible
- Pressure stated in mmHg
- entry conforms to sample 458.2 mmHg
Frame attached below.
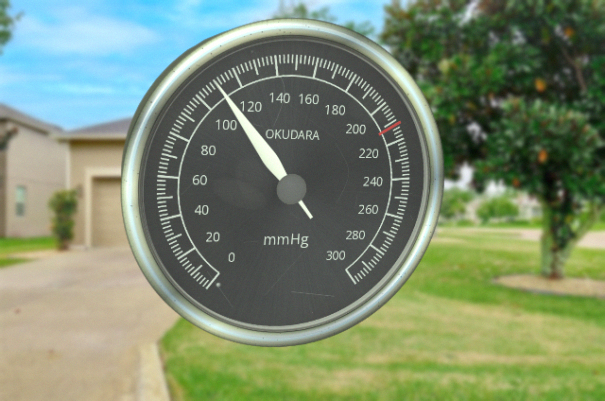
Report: 110 mmHg
